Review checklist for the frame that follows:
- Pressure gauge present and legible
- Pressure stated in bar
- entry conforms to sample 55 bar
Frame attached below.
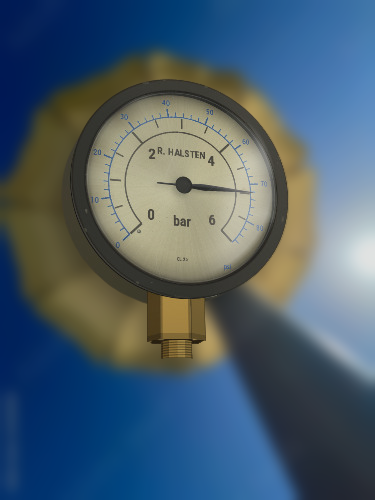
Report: 5 bar
